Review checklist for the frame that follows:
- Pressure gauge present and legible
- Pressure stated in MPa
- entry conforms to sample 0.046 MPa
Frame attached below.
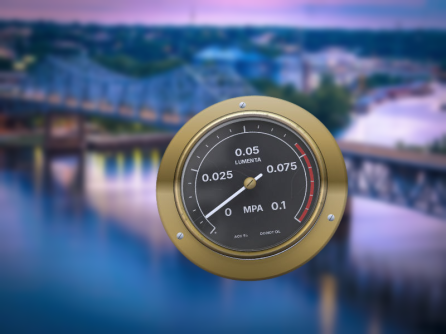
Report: 0.005 MPa
